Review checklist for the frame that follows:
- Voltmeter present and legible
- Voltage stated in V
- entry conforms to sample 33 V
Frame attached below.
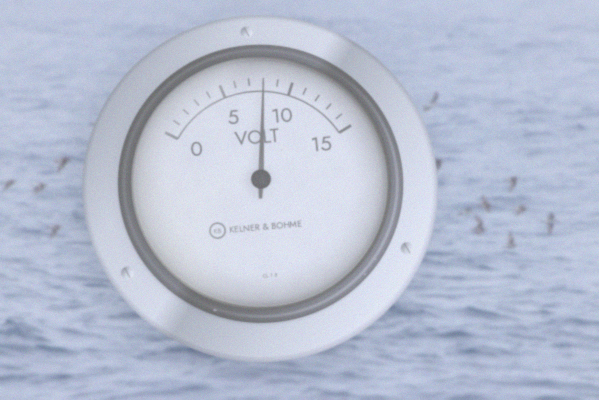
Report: 8 V
